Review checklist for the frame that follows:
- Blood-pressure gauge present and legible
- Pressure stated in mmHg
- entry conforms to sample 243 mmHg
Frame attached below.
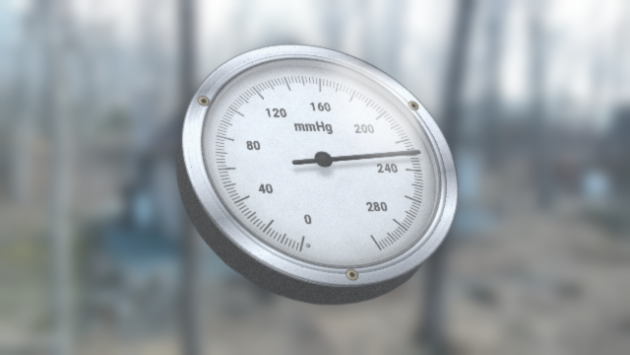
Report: 230 mmHg
